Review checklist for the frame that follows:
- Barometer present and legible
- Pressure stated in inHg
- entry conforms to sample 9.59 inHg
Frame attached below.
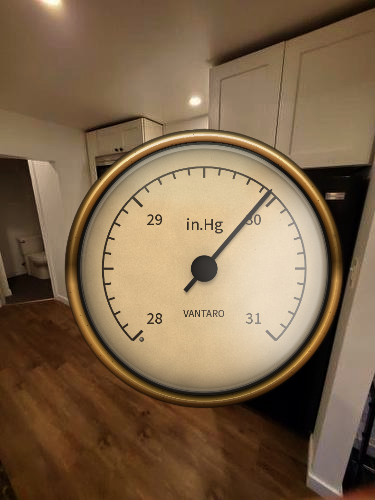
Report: 29.95 inHg
